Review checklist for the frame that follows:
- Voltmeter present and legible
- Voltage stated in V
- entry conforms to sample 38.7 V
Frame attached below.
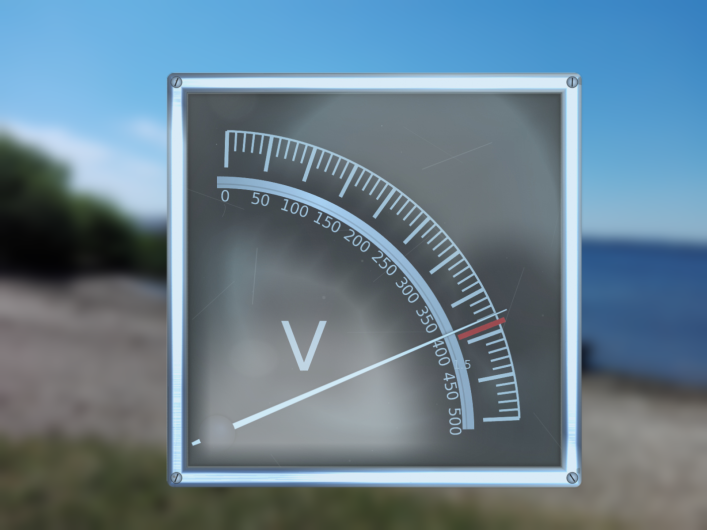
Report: 380 V
